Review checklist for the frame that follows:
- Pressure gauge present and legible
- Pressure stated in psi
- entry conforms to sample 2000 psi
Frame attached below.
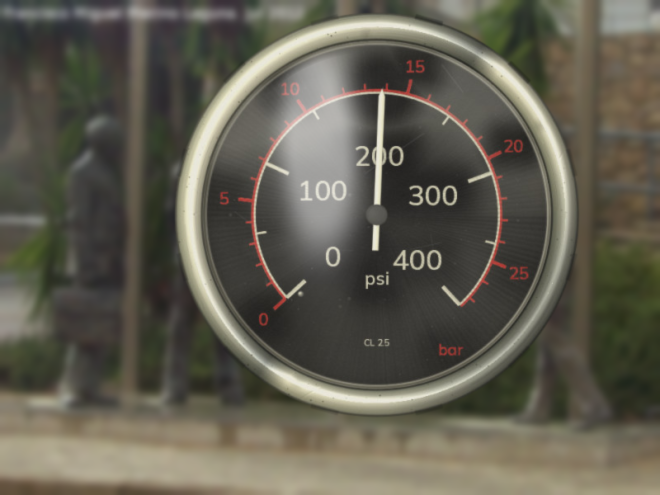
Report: 200 psi
